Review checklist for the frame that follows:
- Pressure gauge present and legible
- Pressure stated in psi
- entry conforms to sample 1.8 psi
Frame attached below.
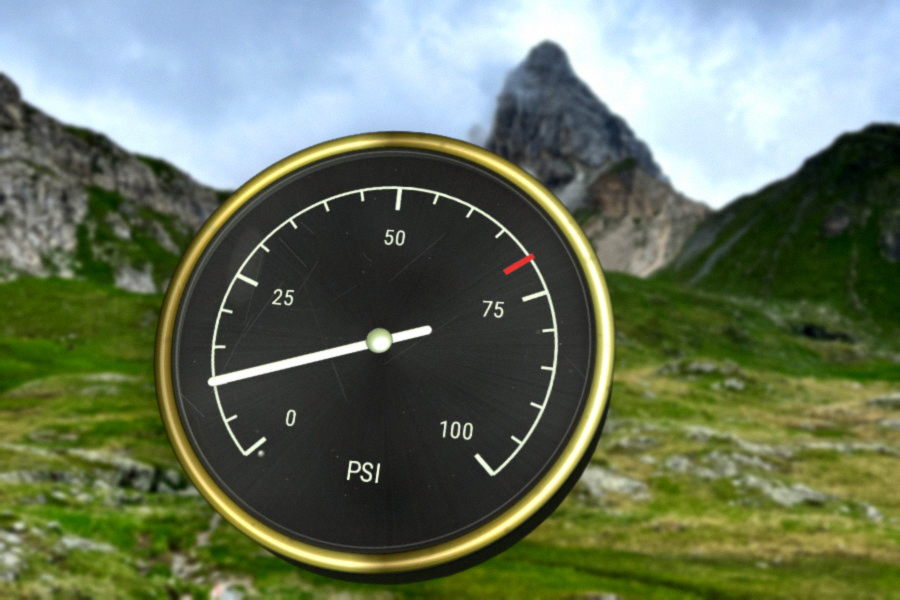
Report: 10 psi
